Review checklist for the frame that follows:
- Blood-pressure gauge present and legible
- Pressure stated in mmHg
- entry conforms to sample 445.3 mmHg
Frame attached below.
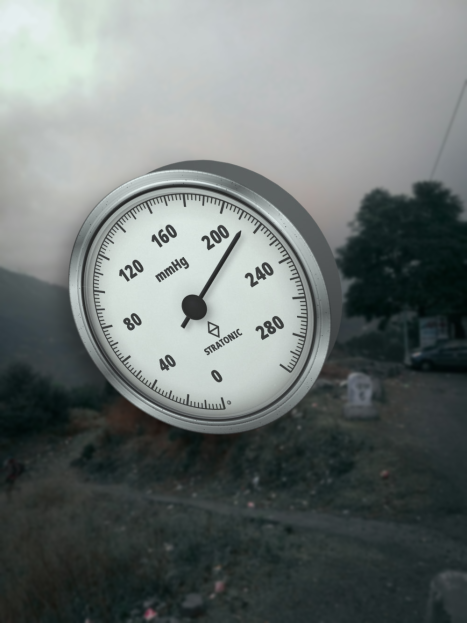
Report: 214 mmHg
